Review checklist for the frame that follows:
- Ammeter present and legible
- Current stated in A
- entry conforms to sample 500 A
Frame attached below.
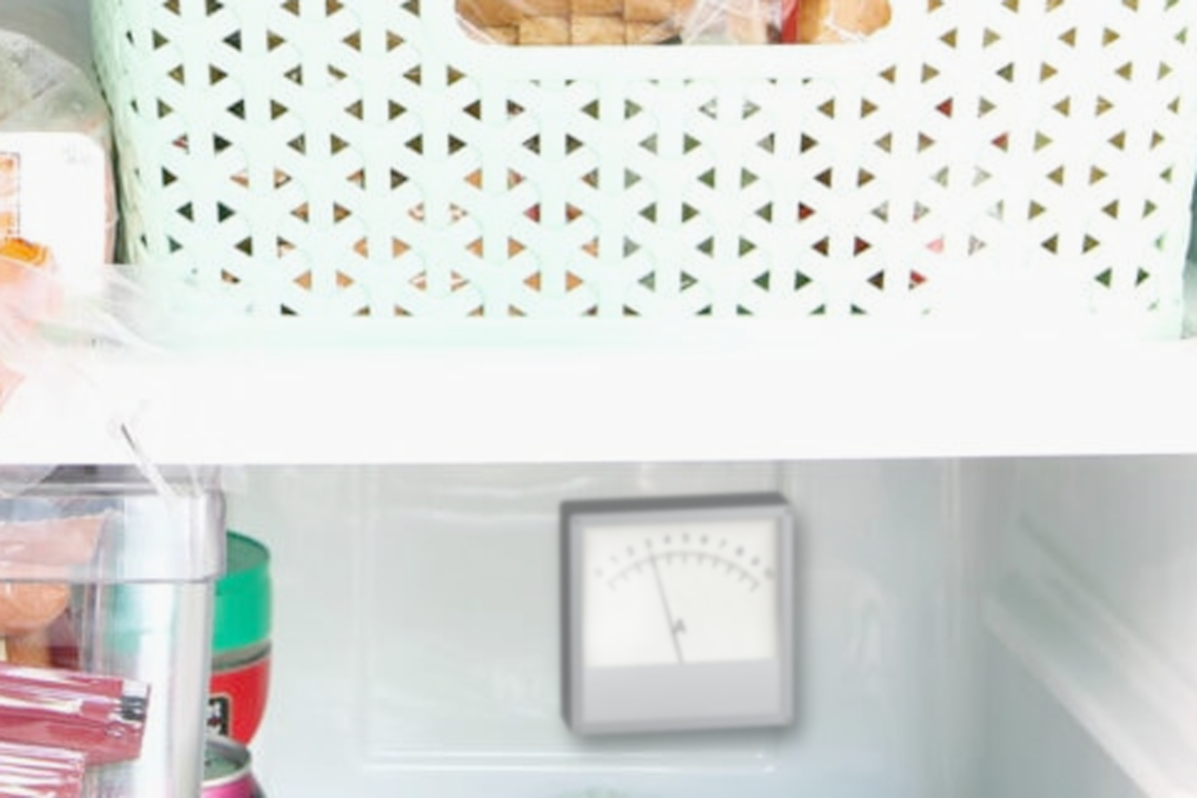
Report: 3 A
